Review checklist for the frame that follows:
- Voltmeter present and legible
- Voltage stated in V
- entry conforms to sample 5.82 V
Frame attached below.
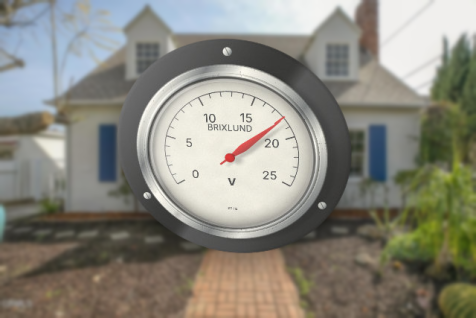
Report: 18 V
